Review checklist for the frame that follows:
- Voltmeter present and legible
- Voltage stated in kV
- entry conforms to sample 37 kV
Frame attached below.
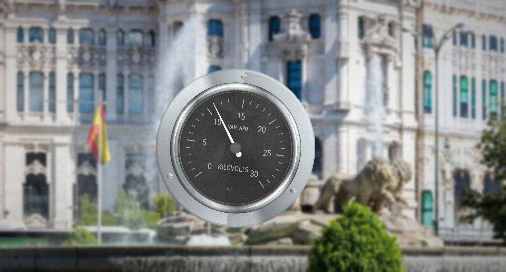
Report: 11 kV
